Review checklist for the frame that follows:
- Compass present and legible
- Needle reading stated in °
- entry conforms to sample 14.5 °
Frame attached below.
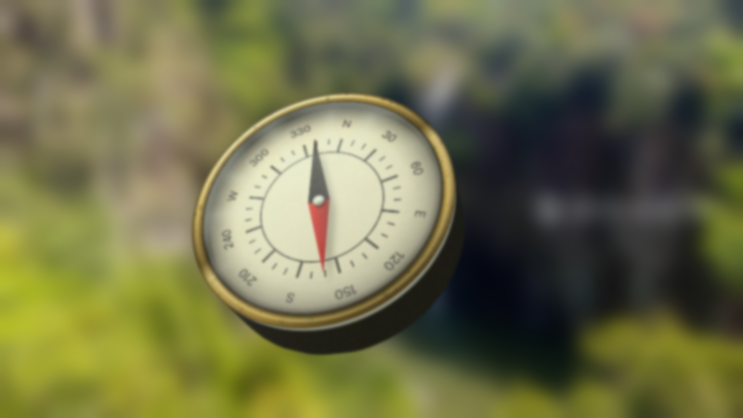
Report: 160 °
